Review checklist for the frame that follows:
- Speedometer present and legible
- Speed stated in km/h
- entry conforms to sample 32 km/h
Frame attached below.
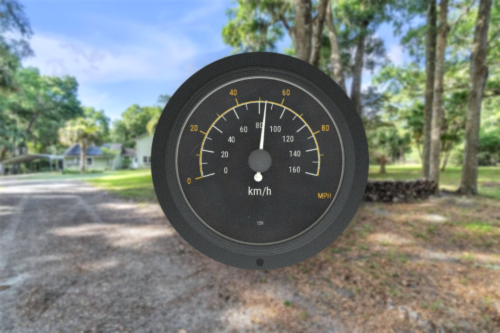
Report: 85 km/h
